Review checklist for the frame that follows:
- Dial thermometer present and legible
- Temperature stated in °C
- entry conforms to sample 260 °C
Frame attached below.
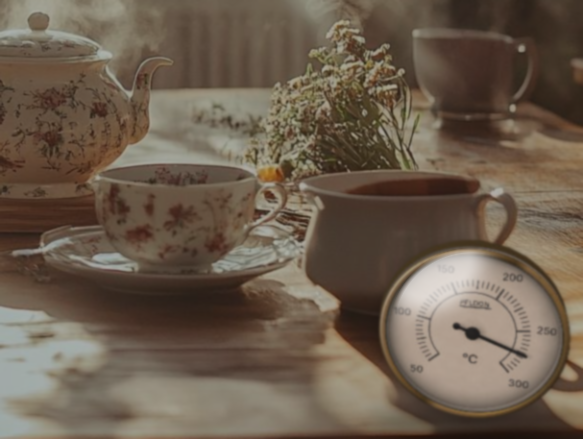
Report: 275 °C
